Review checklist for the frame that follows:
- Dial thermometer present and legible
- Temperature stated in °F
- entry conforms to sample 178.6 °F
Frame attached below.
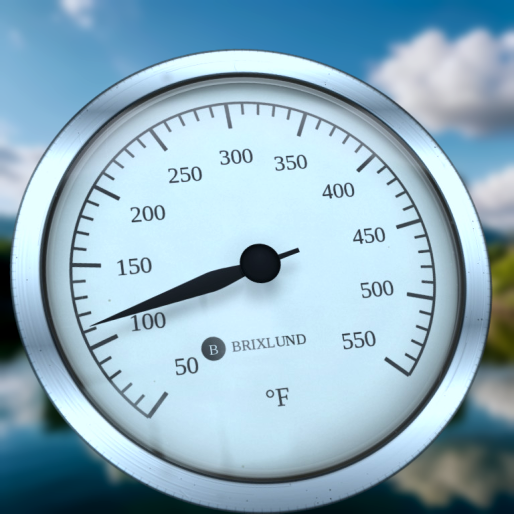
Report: 110 °F
